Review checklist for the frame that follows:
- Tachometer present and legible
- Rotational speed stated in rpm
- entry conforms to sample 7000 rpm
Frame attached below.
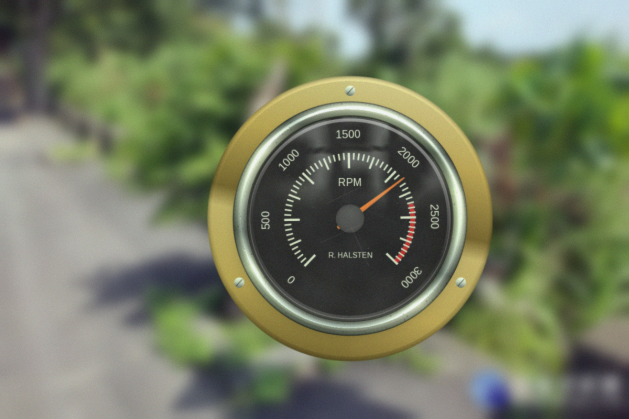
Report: 2100 rpm
